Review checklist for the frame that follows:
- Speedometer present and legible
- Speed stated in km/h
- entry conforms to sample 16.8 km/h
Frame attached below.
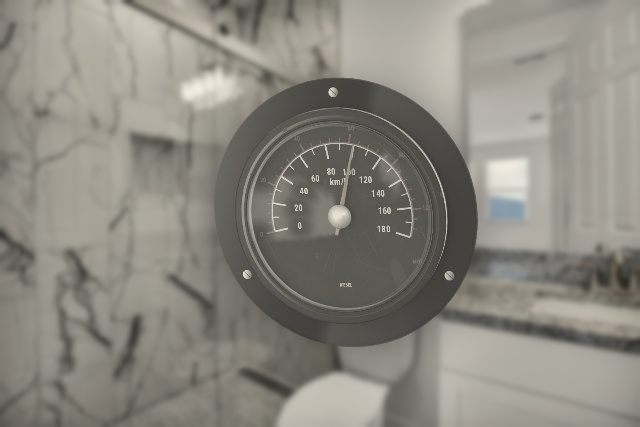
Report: 100 km/h
